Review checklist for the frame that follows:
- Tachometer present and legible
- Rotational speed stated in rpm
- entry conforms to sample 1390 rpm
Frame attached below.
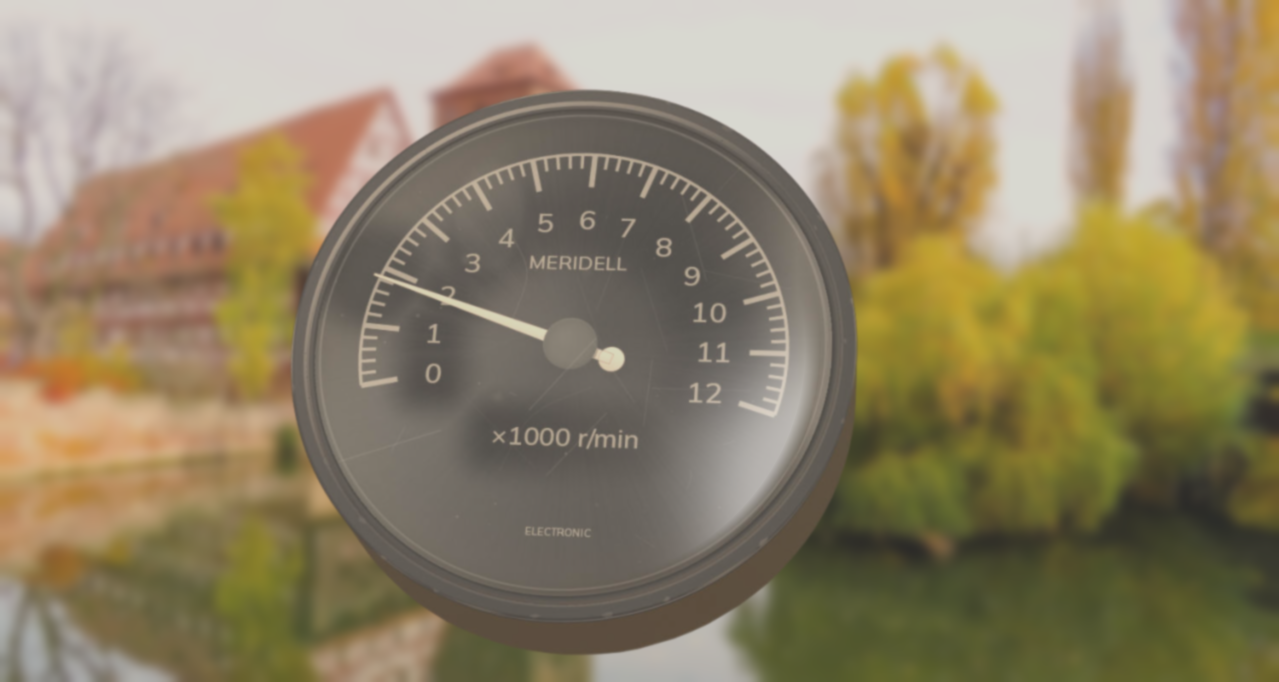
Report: 1800 rpm
